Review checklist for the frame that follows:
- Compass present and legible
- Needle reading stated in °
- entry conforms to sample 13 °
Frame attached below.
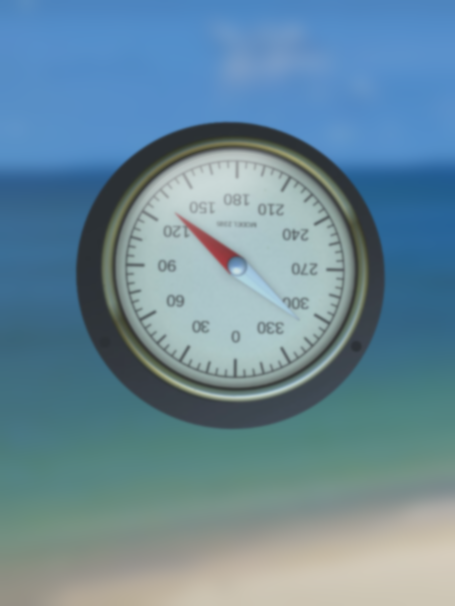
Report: 130 °
